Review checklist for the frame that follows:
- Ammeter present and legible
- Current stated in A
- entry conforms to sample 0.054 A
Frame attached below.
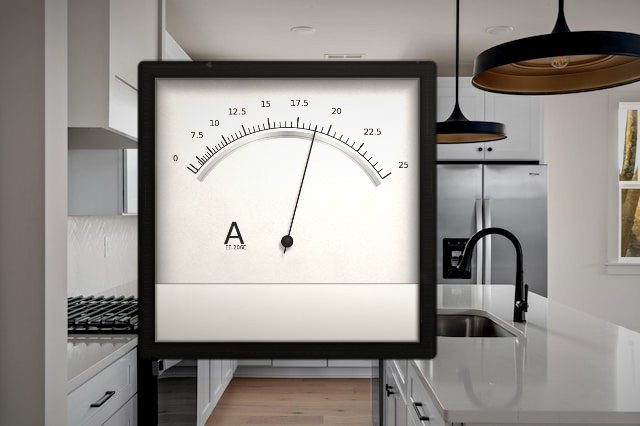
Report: 19 A
